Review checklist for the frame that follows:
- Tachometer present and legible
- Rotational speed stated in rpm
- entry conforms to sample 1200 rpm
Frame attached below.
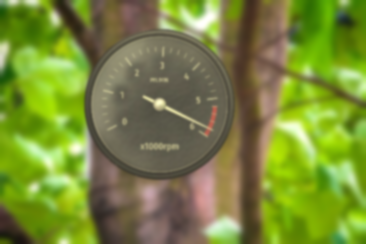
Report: 5800 rpm
